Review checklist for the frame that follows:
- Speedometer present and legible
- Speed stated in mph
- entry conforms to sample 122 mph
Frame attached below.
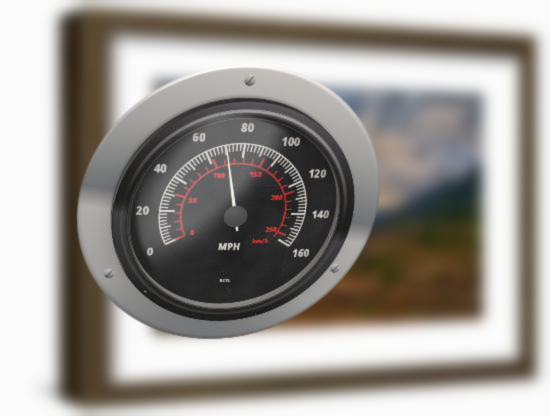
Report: 70 mph
